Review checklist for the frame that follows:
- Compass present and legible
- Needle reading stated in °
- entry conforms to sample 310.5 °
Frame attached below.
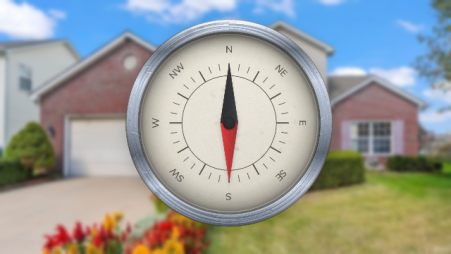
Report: 180 °
